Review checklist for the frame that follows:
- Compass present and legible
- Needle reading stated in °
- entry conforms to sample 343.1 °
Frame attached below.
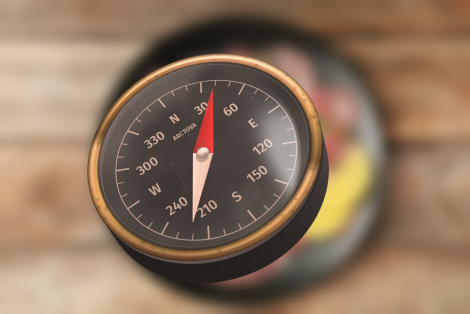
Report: 40 °
